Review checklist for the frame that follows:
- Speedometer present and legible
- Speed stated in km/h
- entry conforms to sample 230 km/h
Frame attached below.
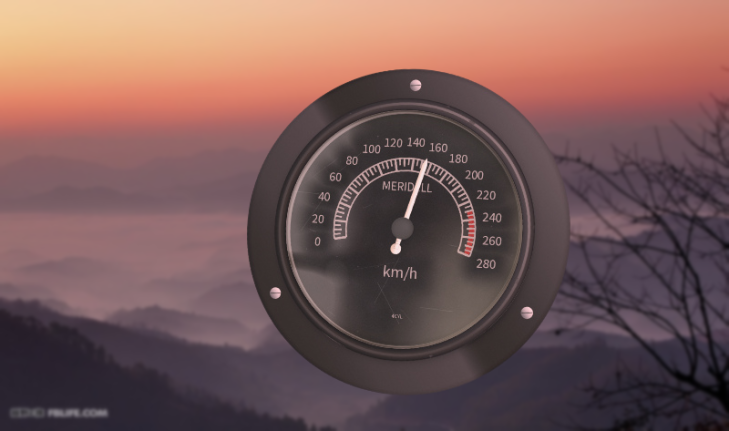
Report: 155 km/h
